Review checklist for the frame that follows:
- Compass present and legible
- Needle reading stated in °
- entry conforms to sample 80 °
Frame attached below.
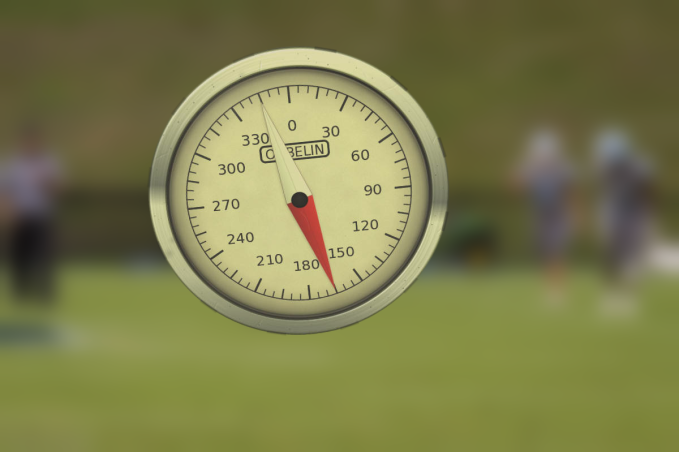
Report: 165 °
